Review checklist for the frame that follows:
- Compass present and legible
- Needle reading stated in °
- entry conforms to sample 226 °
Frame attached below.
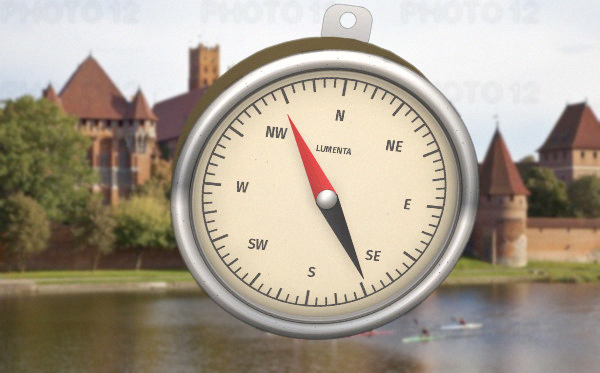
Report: 327.5 °
